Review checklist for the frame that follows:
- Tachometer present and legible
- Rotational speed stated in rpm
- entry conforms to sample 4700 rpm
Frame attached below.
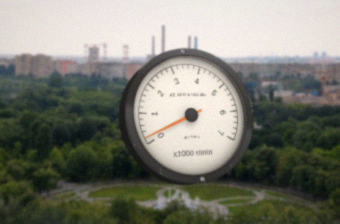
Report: 200 rpm
